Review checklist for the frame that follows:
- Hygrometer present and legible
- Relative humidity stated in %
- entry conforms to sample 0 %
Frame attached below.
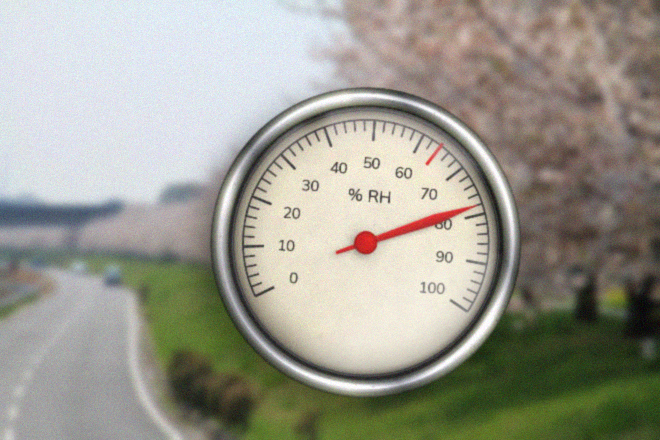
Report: 78 %
